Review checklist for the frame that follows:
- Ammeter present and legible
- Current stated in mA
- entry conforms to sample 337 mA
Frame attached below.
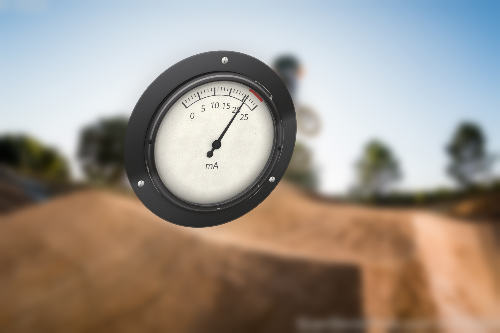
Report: 20 mA
